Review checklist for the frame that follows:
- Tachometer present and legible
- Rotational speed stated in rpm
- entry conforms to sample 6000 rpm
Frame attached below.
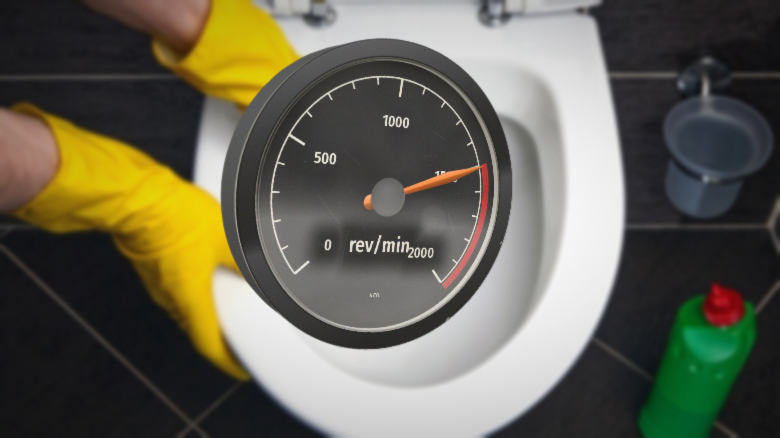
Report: 1500 rpm
